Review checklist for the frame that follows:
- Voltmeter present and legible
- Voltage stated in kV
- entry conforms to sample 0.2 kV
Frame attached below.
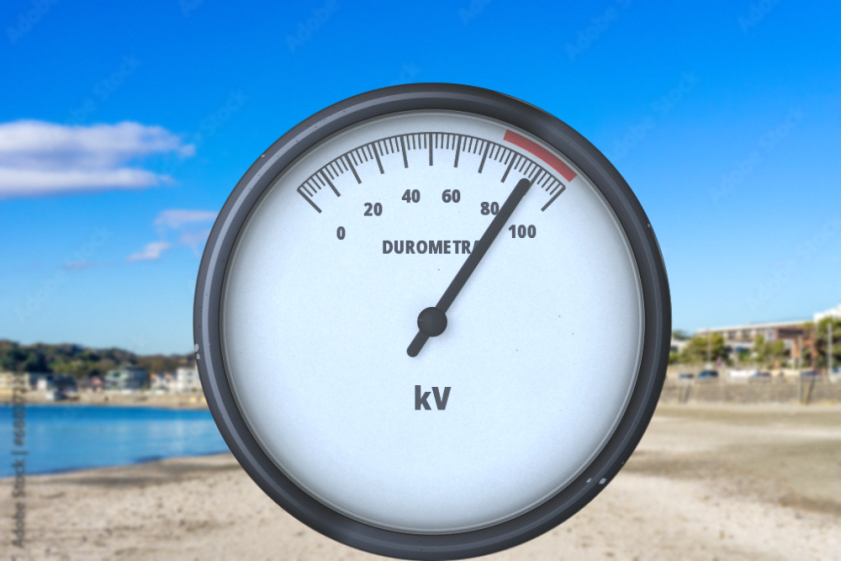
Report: 88 kV
